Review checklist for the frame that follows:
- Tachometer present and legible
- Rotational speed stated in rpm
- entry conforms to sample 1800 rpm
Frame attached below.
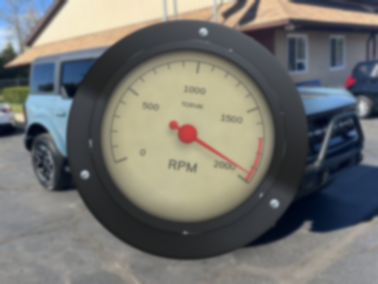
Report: 1950 rpm
